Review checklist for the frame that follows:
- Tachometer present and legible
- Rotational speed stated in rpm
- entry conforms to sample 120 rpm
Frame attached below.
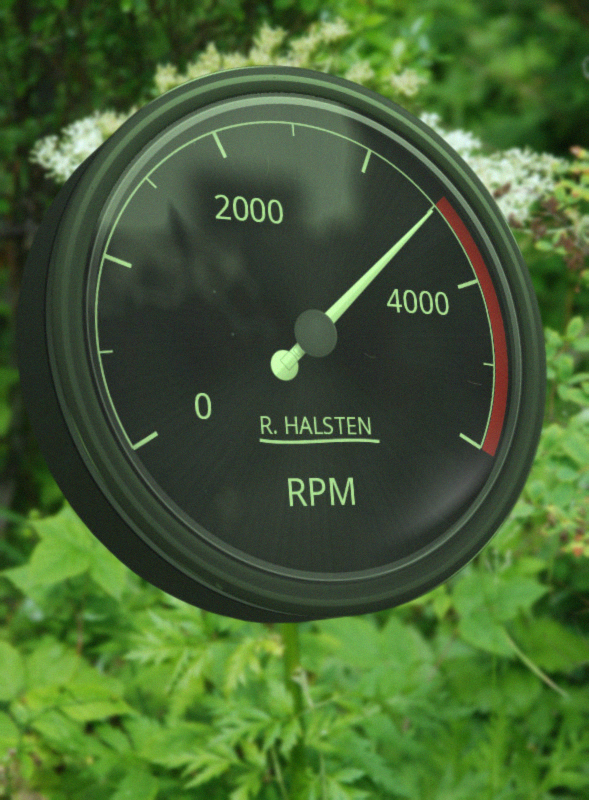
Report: 3500 rpm
